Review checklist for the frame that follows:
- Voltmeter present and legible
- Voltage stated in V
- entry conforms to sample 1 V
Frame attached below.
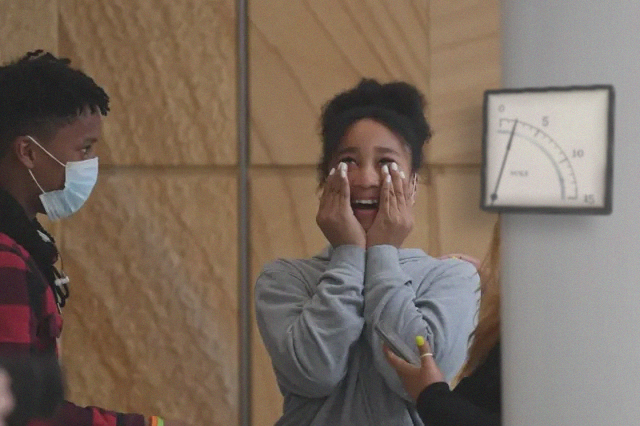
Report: 2 V
